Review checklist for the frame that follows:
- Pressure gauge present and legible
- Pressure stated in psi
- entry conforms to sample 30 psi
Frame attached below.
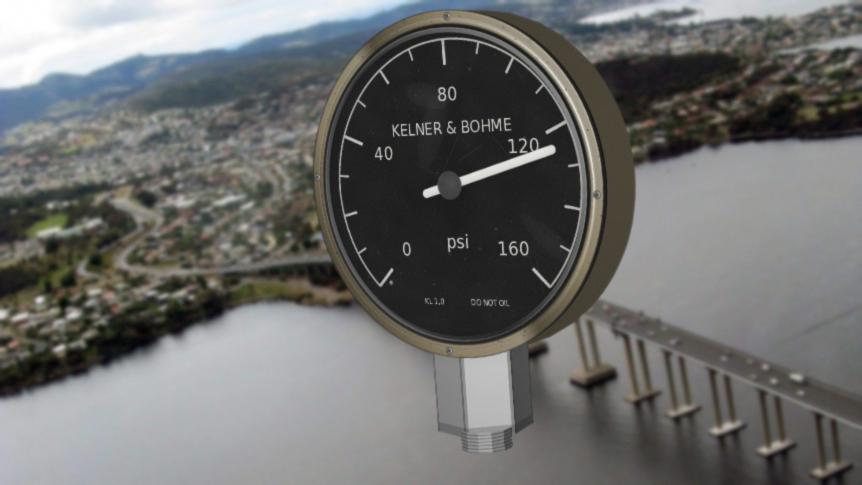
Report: 125 psi
